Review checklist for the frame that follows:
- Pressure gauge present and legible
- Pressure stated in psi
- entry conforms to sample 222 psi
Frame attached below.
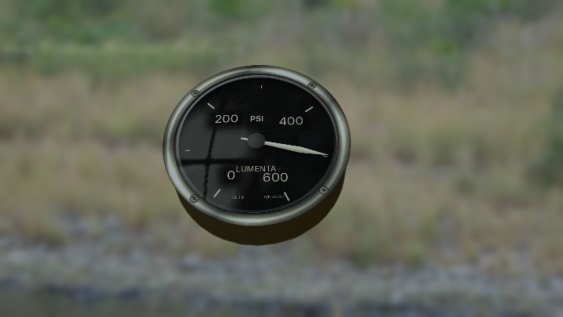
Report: 500 psi
